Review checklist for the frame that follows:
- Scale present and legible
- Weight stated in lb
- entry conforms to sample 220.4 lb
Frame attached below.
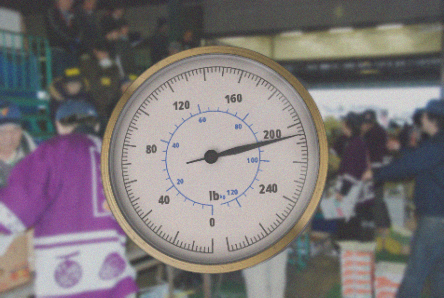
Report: 206 lb
